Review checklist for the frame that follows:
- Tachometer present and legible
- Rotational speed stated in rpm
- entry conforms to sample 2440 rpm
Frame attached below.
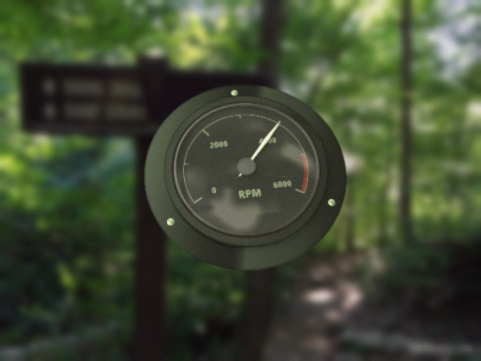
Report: 4000 rpm
